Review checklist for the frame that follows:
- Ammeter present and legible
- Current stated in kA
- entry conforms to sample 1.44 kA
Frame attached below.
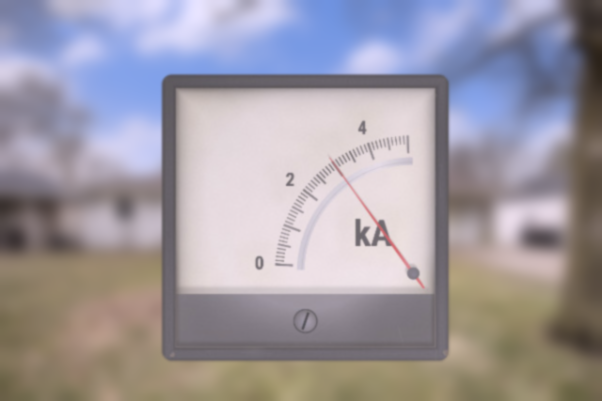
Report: 3 kA
